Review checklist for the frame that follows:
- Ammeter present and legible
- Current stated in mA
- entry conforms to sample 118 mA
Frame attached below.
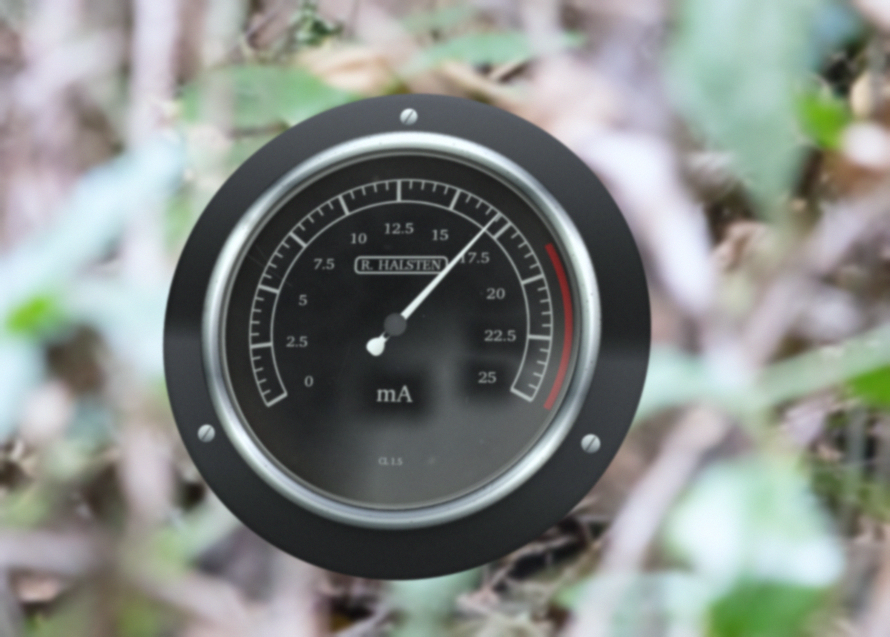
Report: 17 mA
